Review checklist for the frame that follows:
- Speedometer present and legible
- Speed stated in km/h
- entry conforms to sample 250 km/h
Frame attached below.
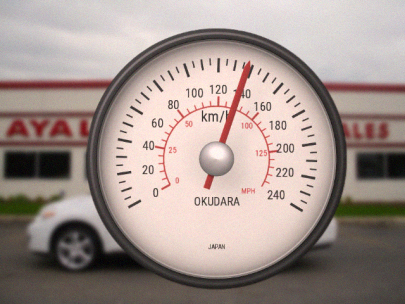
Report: 137.5 km/h
